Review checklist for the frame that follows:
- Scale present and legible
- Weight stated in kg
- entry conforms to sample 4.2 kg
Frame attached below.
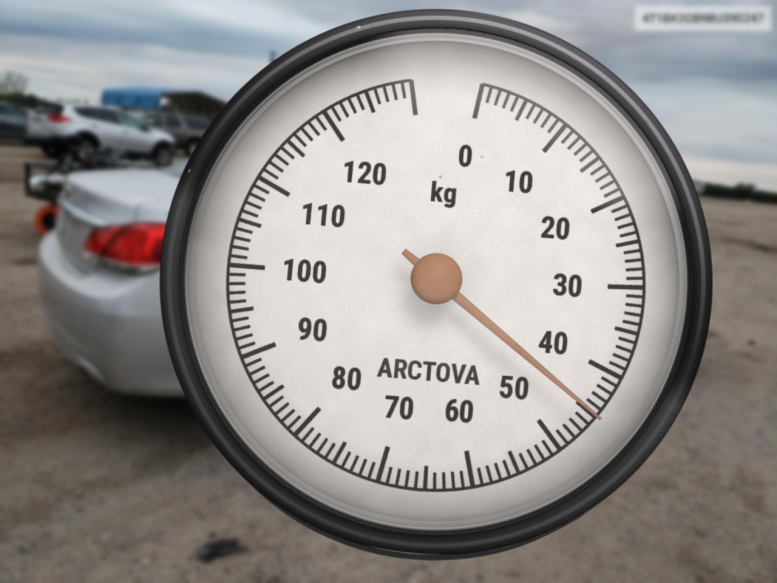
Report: 45 kg
